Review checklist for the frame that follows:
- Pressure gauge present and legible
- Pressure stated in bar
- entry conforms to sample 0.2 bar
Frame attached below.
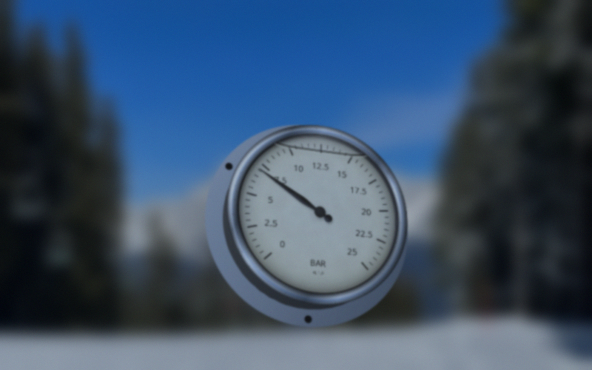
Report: 7 bar
